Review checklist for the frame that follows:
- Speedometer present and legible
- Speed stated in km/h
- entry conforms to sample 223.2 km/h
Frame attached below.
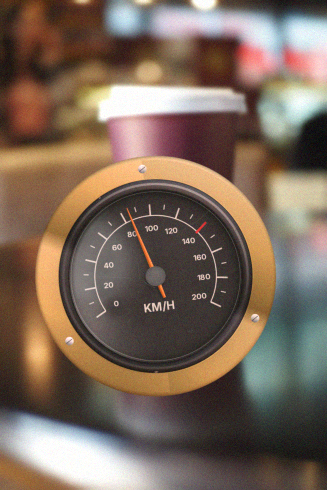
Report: 85 km/h
